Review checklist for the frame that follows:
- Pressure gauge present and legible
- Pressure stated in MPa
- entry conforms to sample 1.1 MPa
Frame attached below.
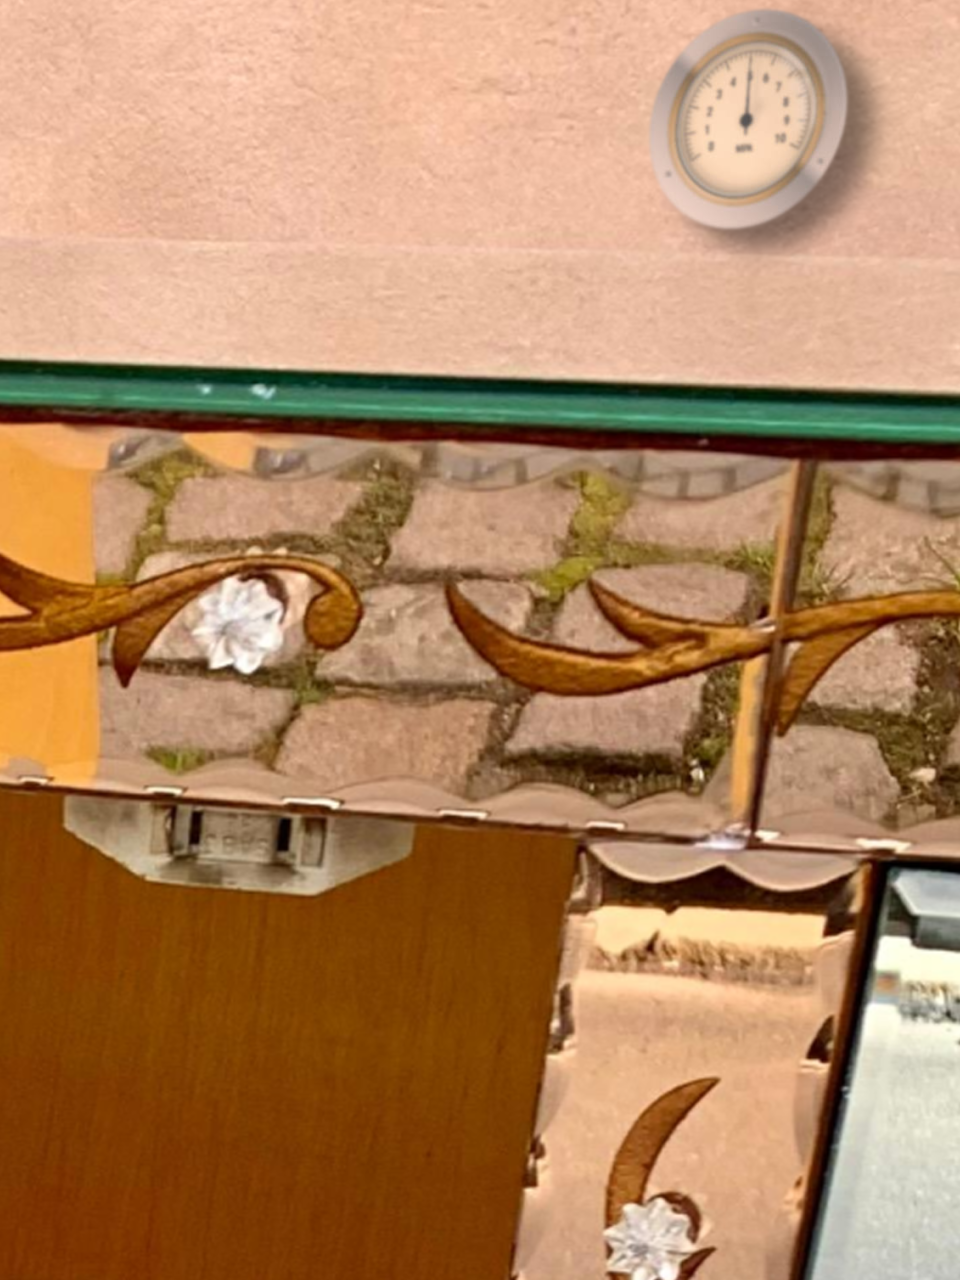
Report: 5 MPa
